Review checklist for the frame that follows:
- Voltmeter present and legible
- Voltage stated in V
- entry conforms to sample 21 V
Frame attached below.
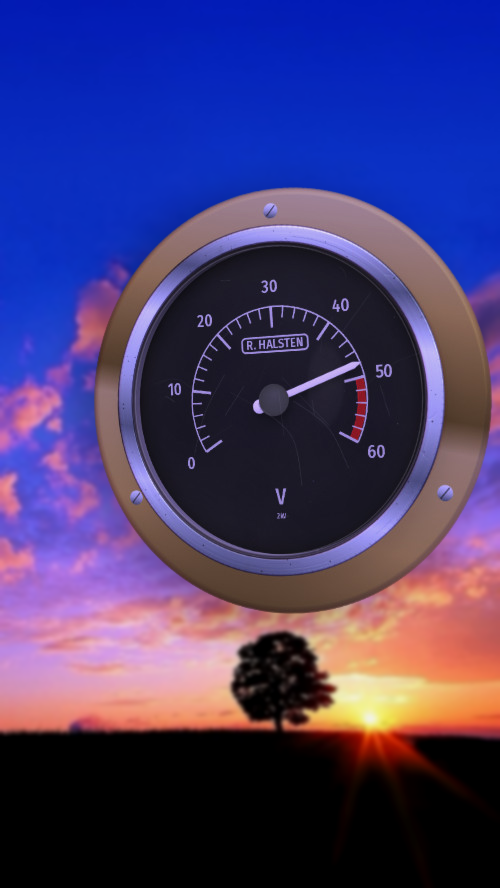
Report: 48 V
